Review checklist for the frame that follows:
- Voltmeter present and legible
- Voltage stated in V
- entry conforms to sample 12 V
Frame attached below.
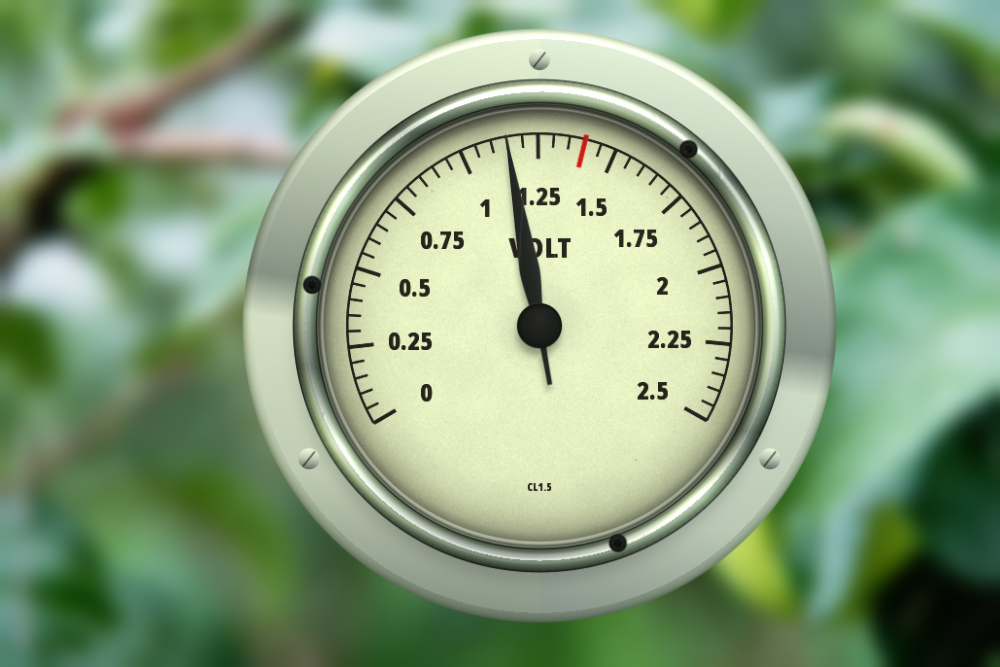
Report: 1.15 V
